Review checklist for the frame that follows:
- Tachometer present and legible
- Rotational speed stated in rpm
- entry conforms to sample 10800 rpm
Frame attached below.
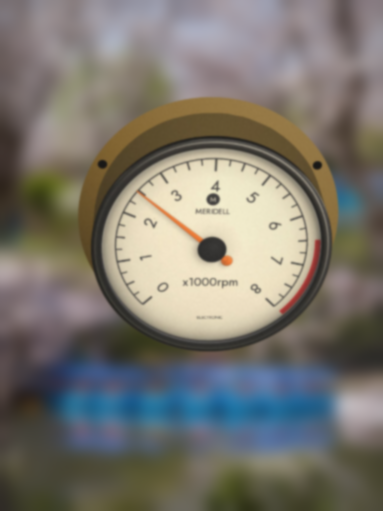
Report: 2500 rpm
